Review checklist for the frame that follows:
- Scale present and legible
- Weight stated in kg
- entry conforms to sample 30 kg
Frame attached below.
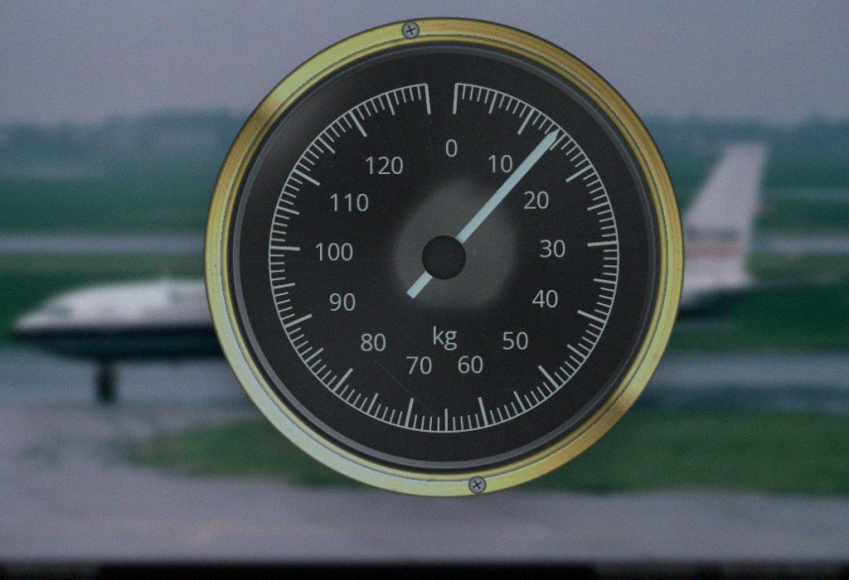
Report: 14 kg
